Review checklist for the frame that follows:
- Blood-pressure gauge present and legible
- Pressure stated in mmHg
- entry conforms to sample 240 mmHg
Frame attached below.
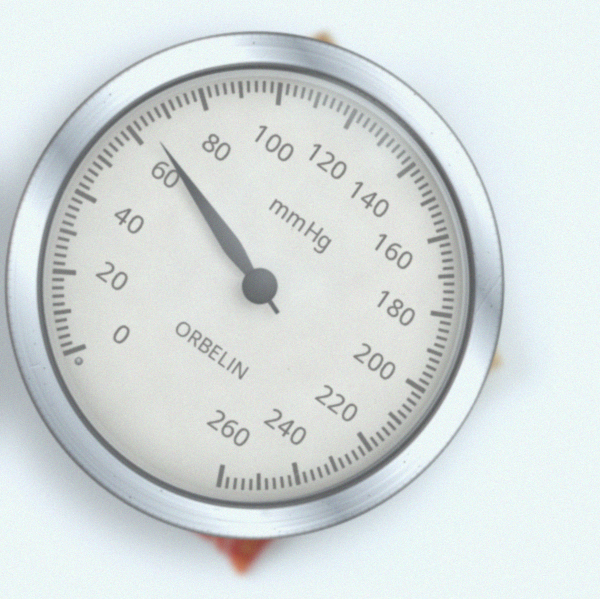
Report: 64 mmHg
